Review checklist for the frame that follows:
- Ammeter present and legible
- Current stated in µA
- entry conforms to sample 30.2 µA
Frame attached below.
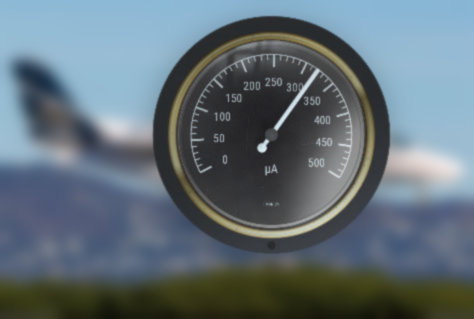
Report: 320 µA
